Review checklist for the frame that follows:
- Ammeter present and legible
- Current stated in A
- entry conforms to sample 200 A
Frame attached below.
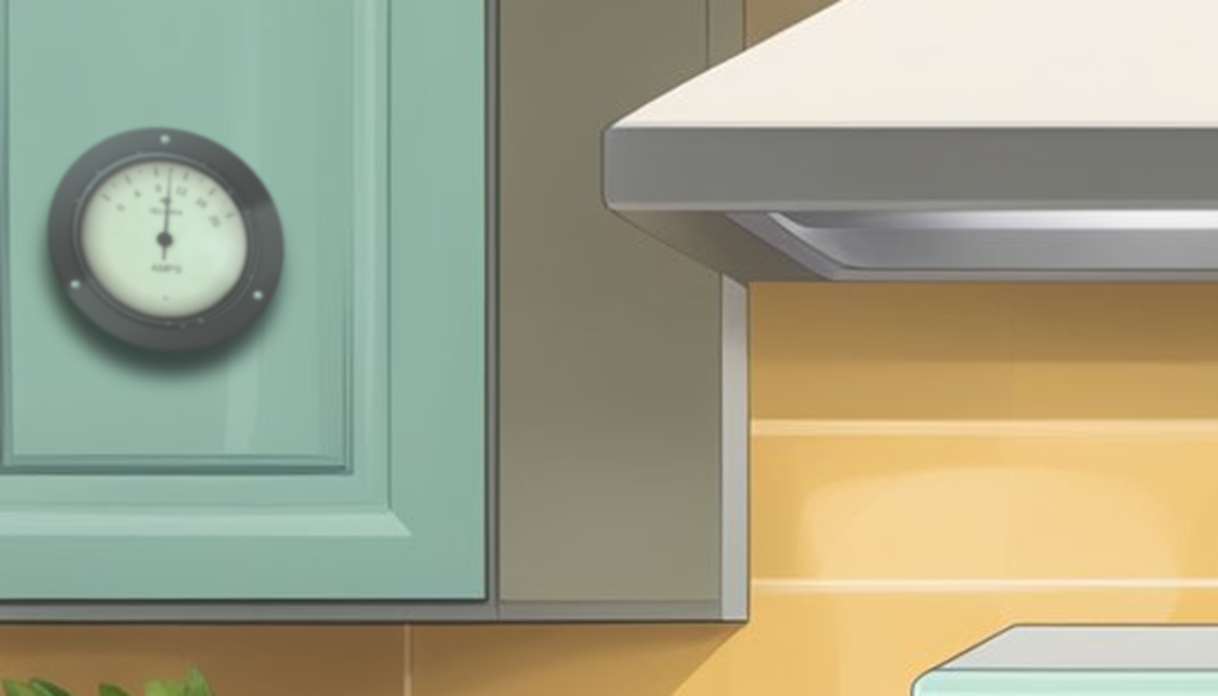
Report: 10 A
